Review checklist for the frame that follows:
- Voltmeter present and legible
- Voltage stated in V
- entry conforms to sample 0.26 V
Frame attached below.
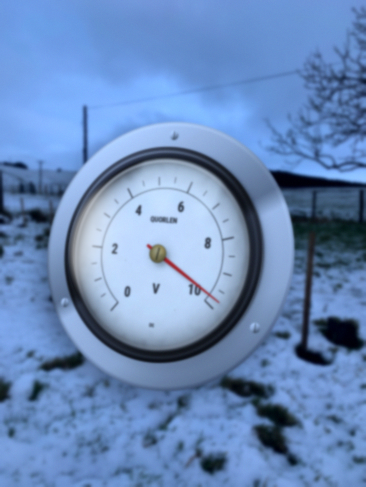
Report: 9.75 V
